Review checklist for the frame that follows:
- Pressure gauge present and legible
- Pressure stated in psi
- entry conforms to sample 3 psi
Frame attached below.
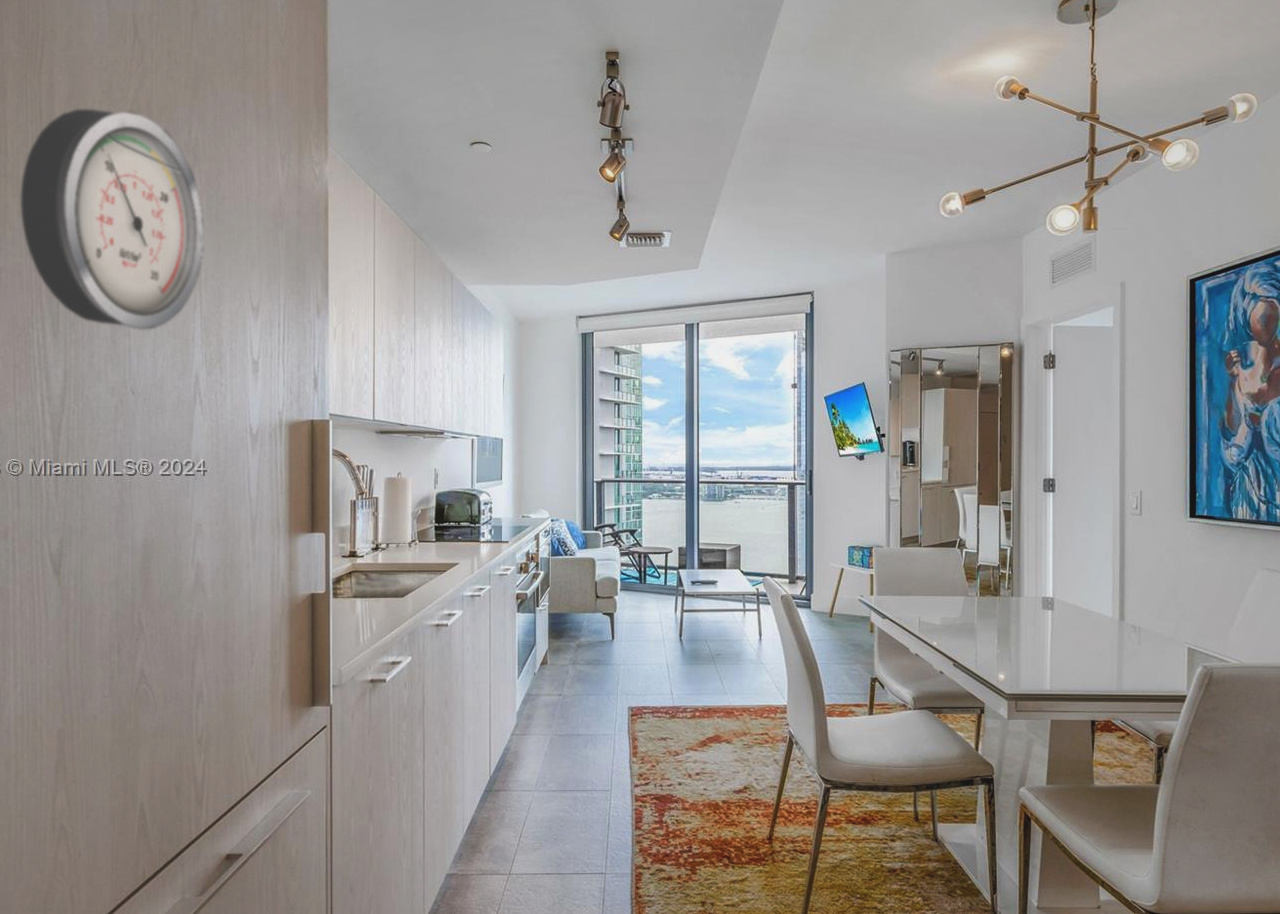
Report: 10 psi
